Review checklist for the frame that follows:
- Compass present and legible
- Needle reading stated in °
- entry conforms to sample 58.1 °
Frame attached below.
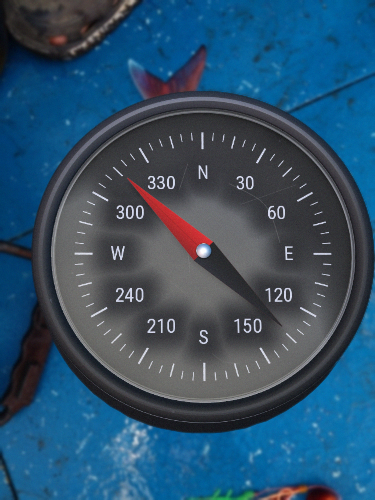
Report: 315 °
